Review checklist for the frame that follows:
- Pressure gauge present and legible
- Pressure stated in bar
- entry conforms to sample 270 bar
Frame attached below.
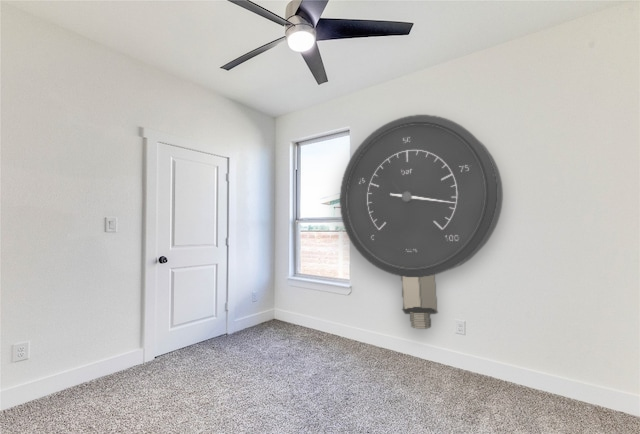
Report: 87.5 bar
